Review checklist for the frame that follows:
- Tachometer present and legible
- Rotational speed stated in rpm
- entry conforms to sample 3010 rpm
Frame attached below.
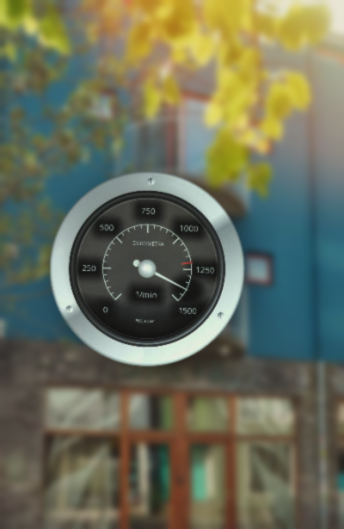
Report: 1400 rpm
